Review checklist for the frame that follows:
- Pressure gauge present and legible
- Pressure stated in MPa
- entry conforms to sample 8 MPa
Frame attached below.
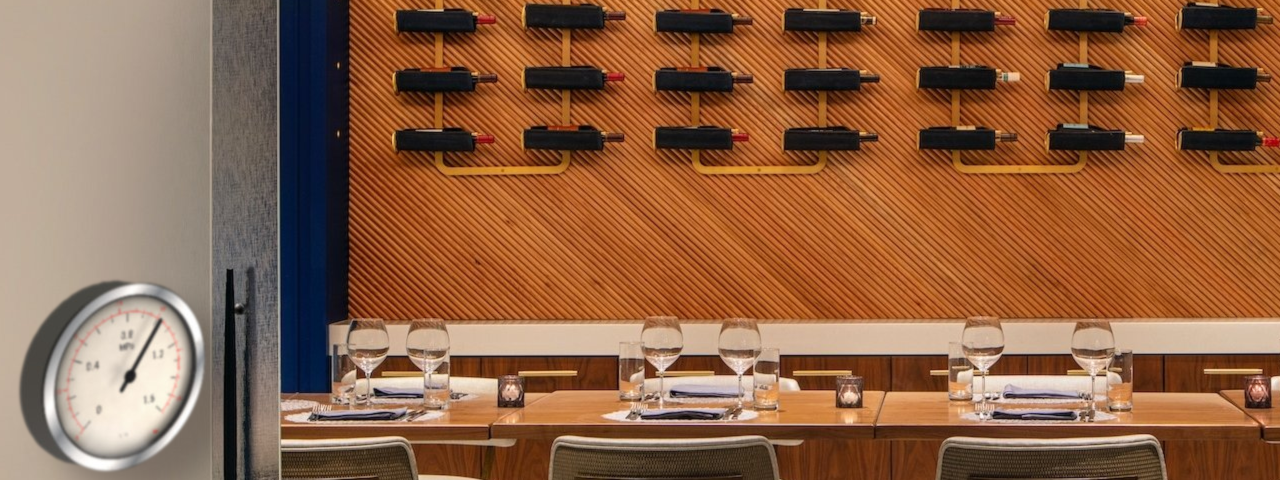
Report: 1 MPa
